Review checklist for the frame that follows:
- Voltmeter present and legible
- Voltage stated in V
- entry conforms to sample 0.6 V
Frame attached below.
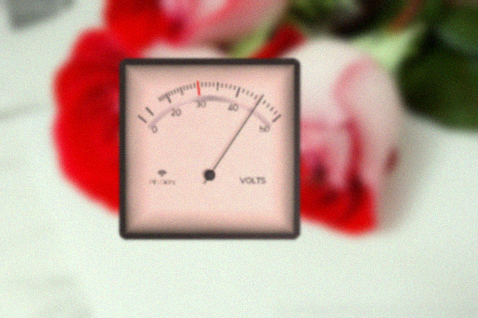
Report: 45 V
